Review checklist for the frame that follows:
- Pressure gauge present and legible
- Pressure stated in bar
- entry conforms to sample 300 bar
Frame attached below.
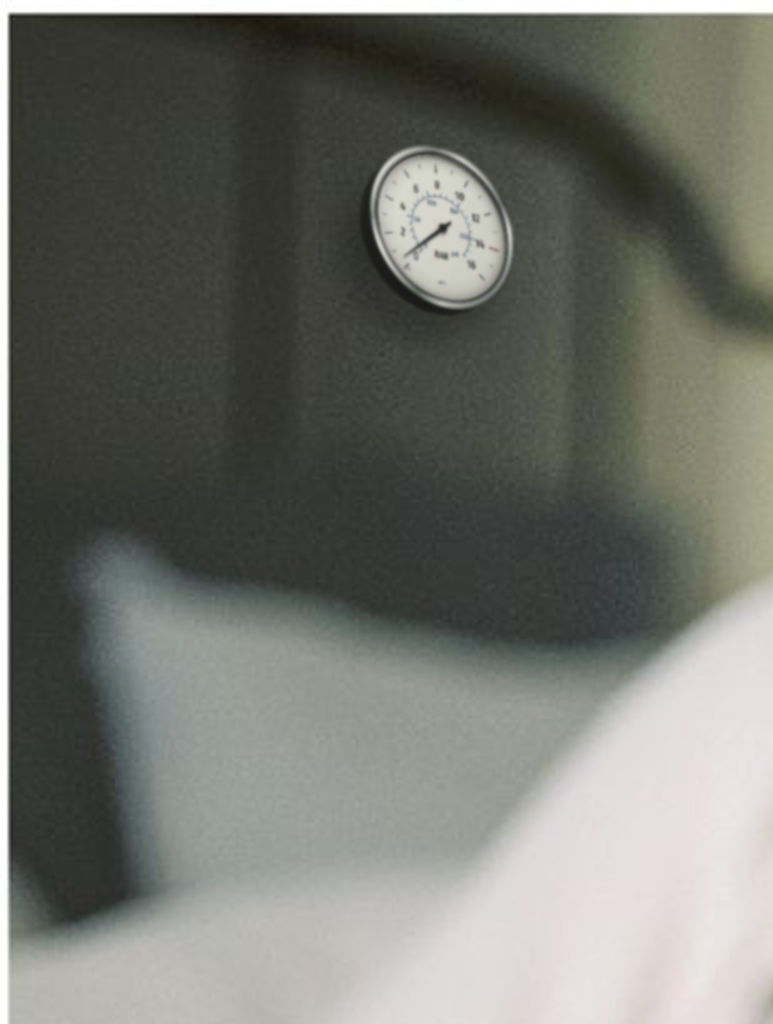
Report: 0.5 bar
